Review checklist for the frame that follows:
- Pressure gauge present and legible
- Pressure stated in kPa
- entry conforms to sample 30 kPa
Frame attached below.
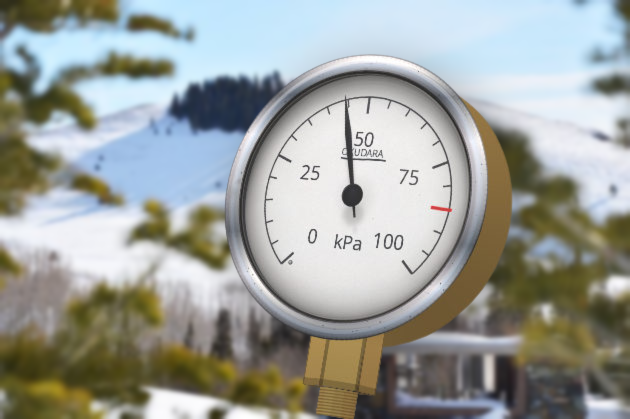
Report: 45 kPa
